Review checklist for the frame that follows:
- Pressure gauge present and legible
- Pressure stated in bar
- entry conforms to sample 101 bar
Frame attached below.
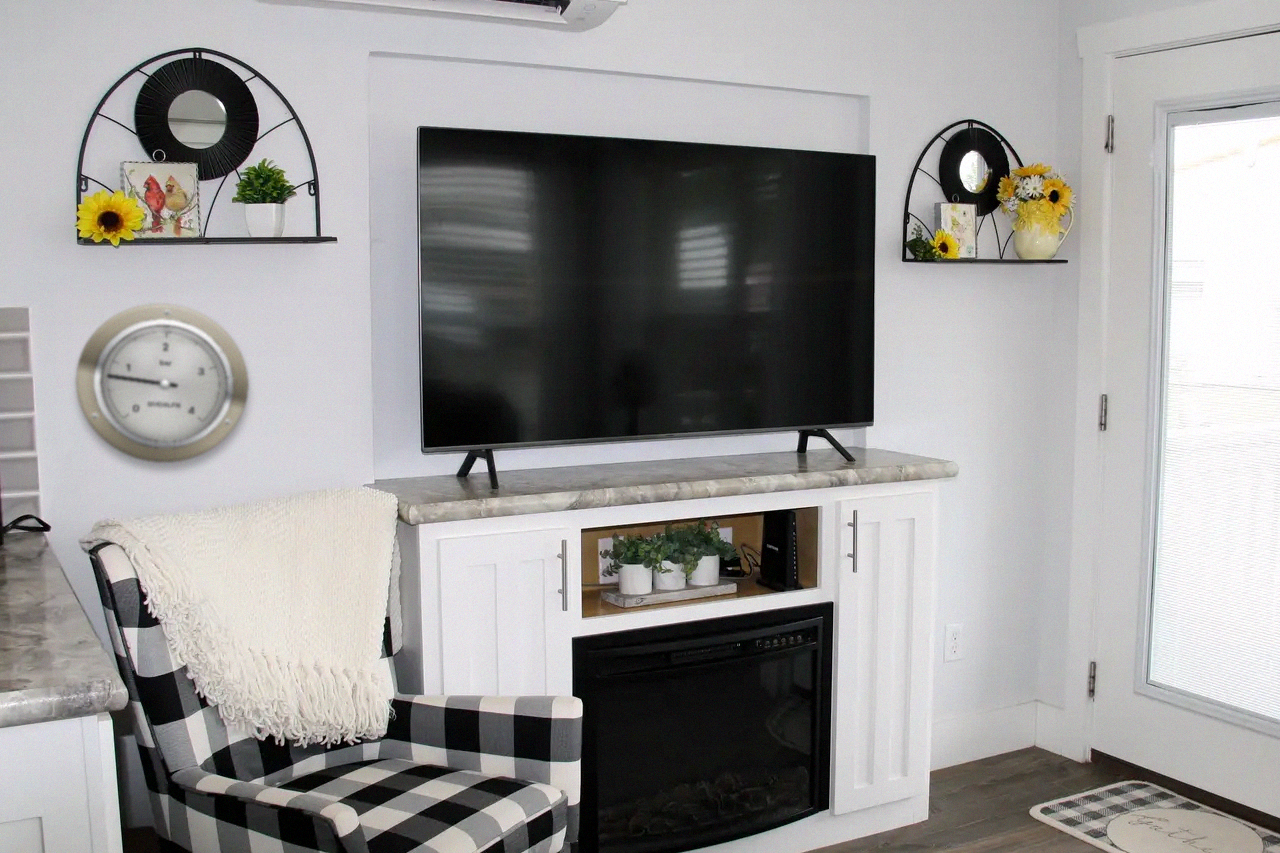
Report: 0.75 bar
